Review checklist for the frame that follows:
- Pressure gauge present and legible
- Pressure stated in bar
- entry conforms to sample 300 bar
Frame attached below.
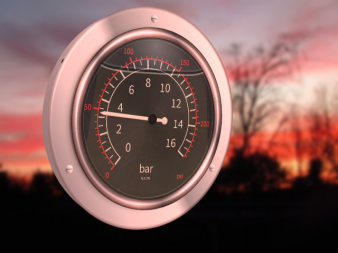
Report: 3.25 bar
